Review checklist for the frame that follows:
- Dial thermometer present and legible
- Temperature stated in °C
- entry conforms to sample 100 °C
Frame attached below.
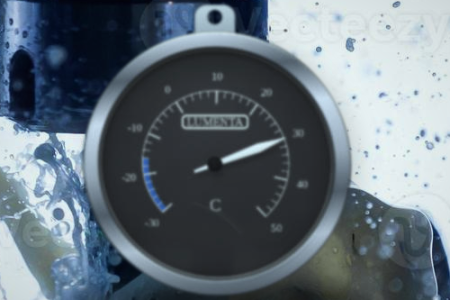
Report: 30 °C
